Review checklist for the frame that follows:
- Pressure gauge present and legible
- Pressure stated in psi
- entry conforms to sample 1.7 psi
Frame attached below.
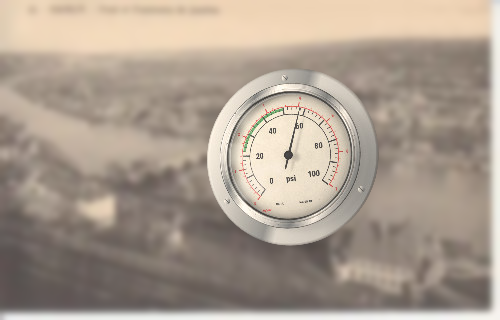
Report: 58 psi
